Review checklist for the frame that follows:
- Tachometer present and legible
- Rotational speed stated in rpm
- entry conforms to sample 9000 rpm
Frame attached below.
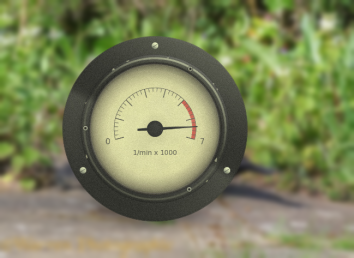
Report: 6400 rpm
